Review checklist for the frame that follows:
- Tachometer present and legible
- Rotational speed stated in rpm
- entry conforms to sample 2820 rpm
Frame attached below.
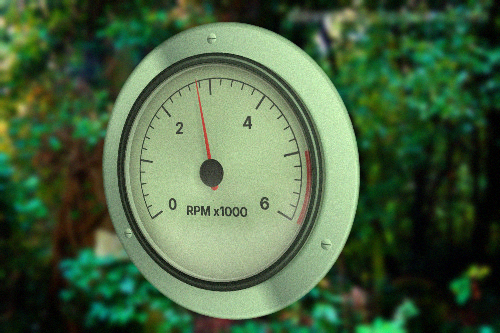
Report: 2800 rpm
